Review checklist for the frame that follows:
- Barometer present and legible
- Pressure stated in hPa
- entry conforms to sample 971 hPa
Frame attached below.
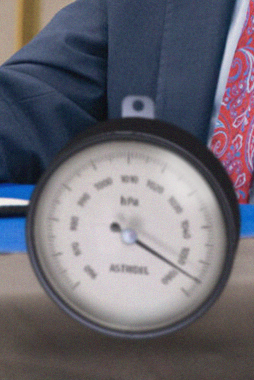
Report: 1055 hPa
